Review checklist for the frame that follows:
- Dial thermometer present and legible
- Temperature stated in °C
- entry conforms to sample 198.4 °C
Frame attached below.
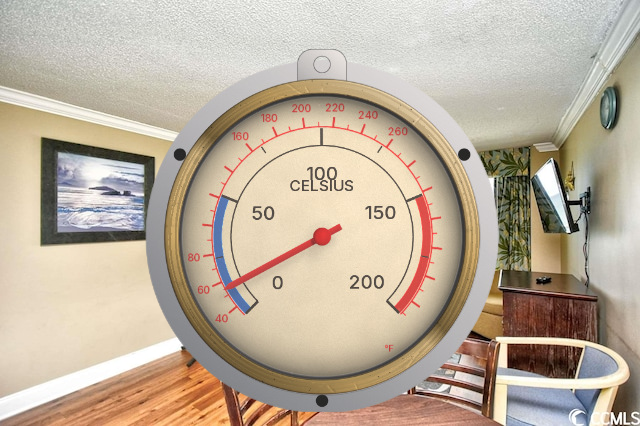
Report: 12.5 °C
